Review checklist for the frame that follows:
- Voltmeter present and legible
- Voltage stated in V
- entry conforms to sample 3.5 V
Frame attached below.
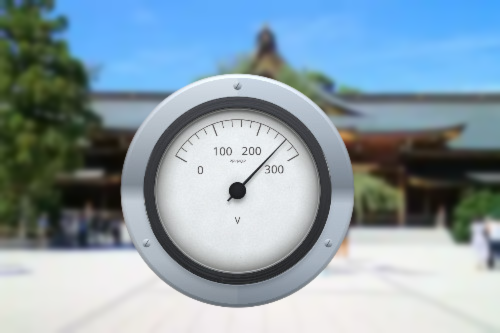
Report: 260 V
